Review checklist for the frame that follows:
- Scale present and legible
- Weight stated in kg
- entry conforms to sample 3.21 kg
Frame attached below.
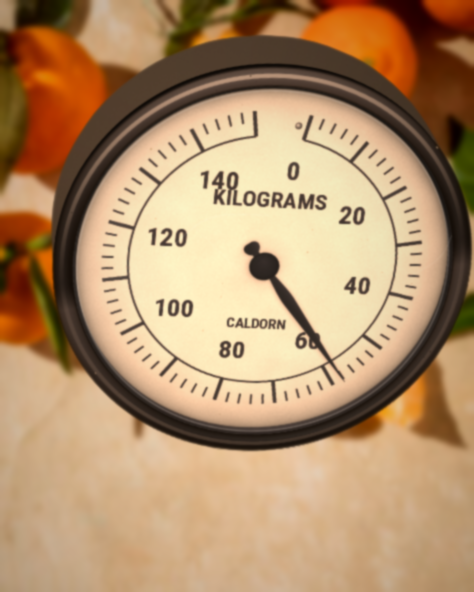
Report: 58 kg
